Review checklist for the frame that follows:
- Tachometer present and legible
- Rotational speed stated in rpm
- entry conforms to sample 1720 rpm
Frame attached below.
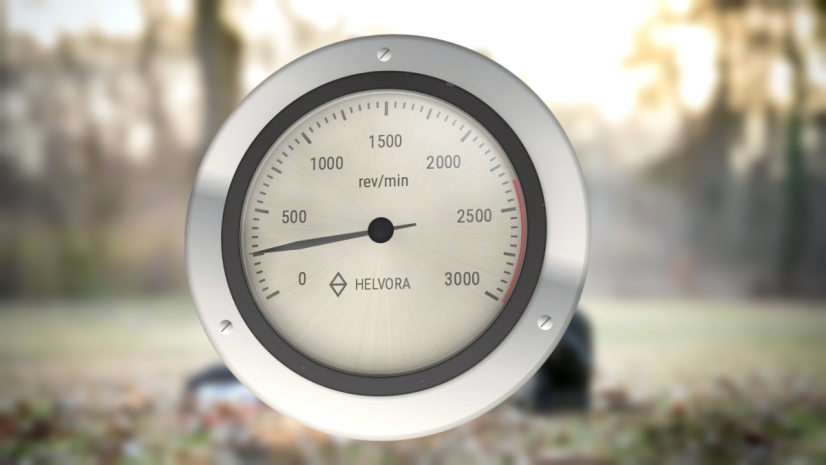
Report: 250 rpm
